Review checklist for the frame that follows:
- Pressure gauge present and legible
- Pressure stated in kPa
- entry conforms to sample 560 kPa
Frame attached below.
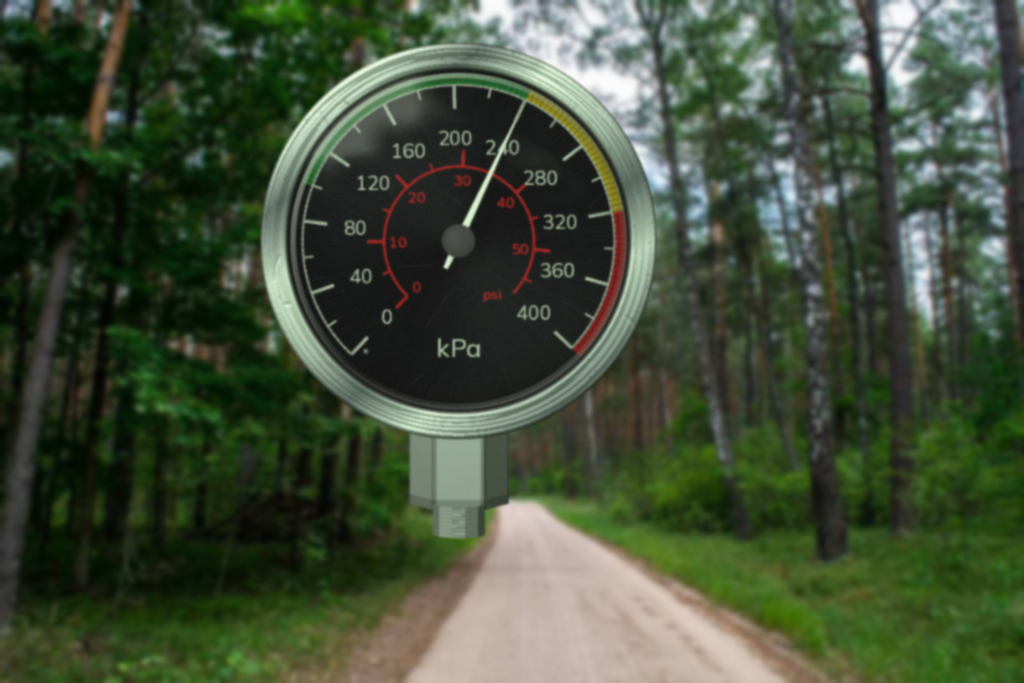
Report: 240 kPa
